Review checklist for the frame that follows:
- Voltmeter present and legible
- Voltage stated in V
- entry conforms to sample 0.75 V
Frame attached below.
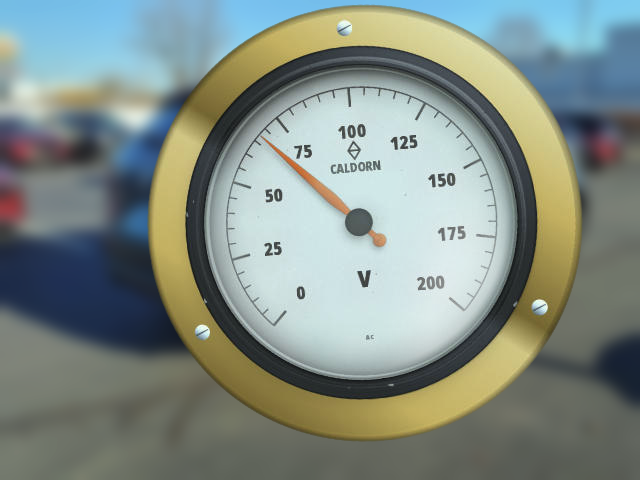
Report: 67.5 V
